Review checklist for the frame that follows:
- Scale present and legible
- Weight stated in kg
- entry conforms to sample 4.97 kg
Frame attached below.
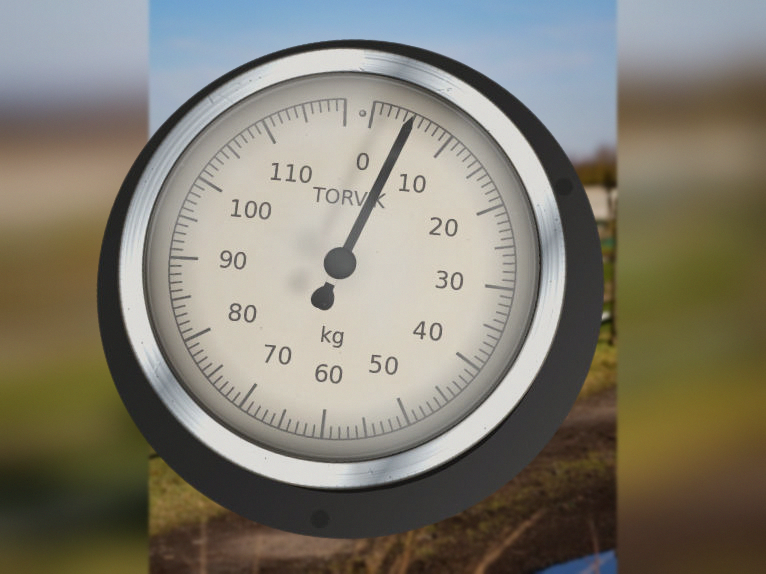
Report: 5 kg
